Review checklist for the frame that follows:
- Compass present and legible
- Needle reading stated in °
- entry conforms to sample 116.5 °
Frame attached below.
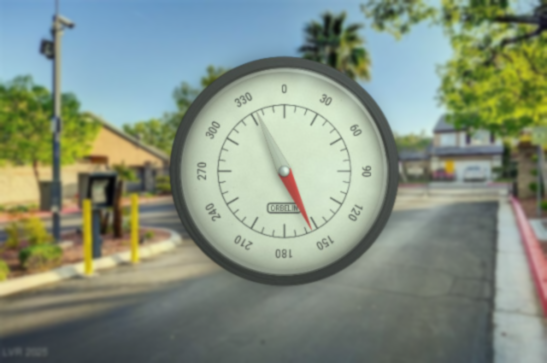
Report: 155 °
